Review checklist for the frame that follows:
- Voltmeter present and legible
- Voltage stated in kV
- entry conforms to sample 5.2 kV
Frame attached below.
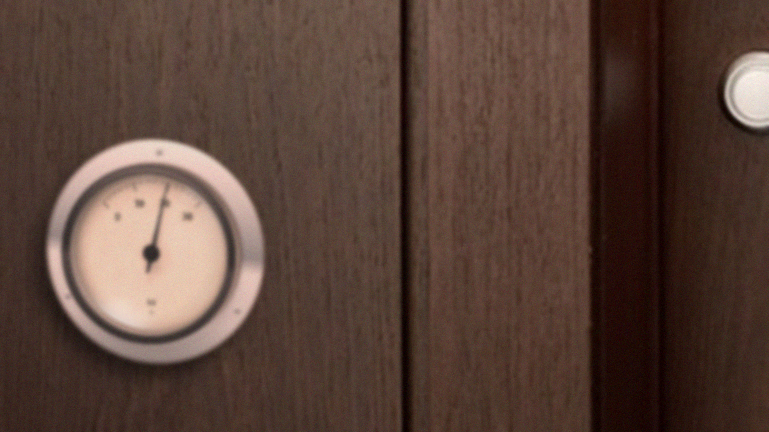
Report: 20 kV
